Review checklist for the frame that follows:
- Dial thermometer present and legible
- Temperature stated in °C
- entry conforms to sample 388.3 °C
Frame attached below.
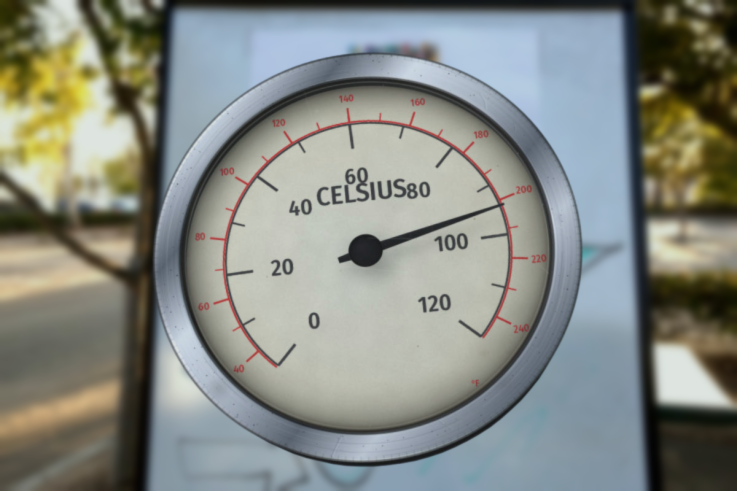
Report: 95 °C
